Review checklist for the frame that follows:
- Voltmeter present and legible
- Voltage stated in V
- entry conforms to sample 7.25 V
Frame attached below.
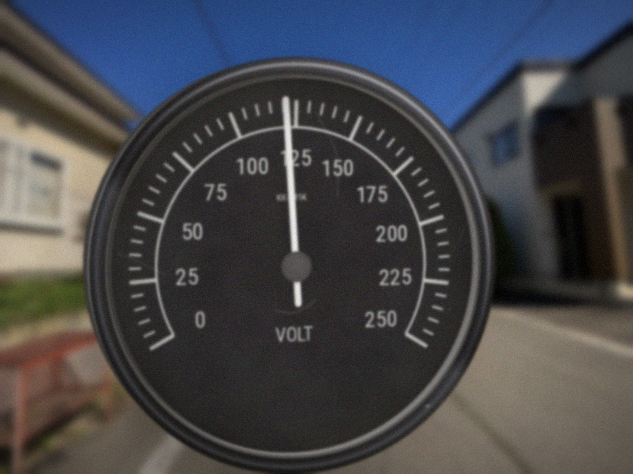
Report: 120 V
